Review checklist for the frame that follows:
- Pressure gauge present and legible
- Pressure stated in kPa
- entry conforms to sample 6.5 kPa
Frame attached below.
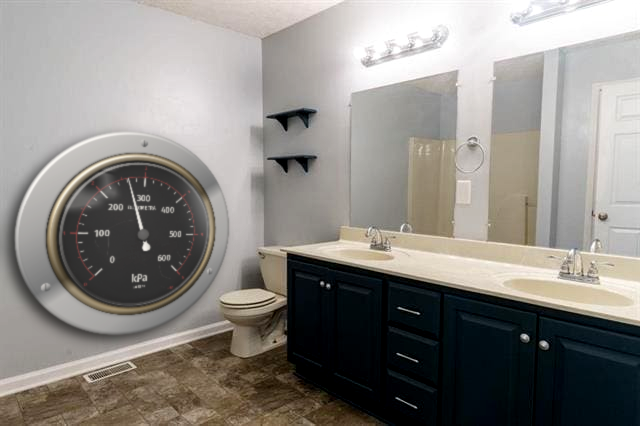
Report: 260 kPa
